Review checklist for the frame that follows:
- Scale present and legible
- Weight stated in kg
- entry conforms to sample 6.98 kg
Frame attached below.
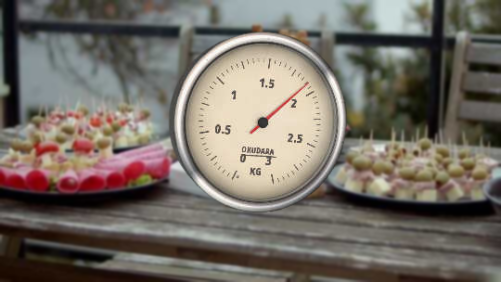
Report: 1.9 kg
